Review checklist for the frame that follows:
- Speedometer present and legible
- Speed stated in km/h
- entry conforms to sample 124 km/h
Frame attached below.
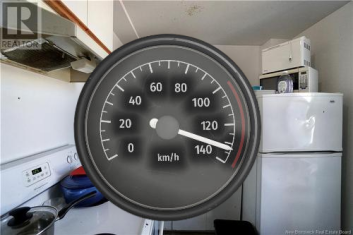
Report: 132.5 km/h
